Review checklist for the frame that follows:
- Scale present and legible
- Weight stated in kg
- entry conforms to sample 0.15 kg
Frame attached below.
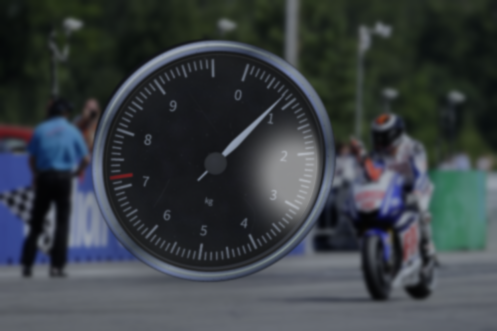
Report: 0.8 kg
